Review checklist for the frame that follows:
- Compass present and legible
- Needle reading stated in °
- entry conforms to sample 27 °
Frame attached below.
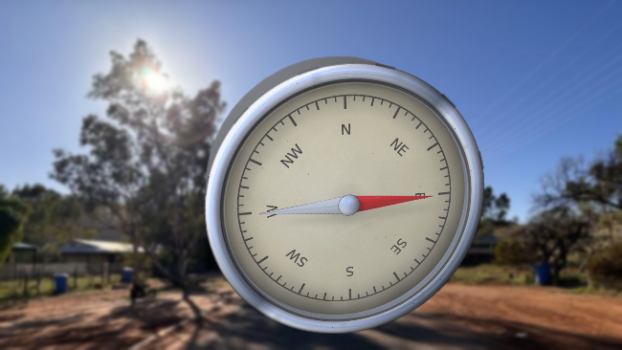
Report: 90 °
